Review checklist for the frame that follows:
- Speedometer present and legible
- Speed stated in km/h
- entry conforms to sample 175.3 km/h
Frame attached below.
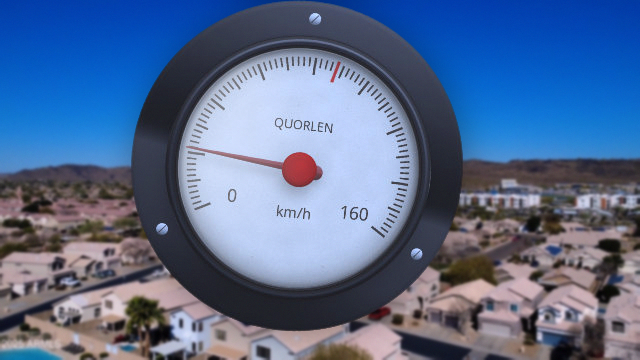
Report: 22 km/h
